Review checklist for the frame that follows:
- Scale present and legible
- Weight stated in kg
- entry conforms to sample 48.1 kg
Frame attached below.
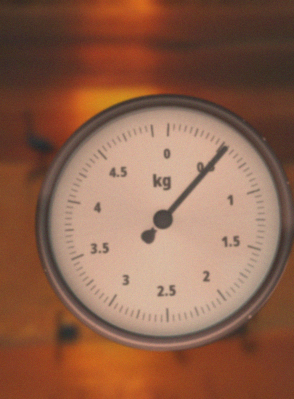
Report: 0.55 kg
